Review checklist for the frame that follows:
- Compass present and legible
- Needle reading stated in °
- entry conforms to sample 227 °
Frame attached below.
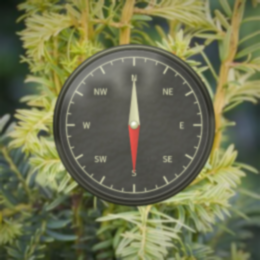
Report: 180 °
